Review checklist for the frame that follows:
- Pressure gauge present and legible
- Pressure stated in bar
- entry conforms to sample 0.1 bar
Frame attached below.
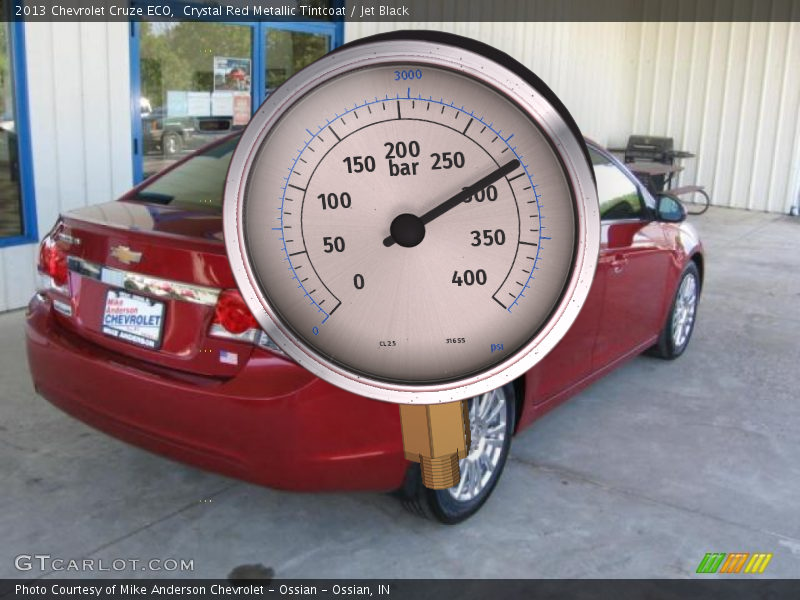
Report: 290 bar
